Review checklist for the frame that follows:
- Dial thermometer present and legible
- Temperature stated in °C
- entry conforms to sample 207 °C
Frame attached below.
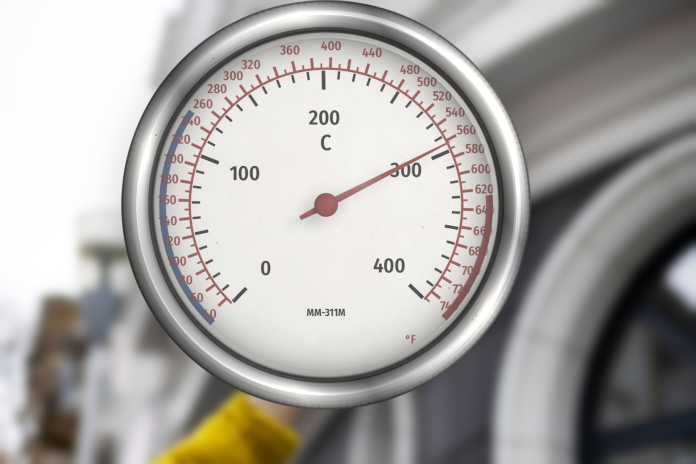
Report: 295 °C
